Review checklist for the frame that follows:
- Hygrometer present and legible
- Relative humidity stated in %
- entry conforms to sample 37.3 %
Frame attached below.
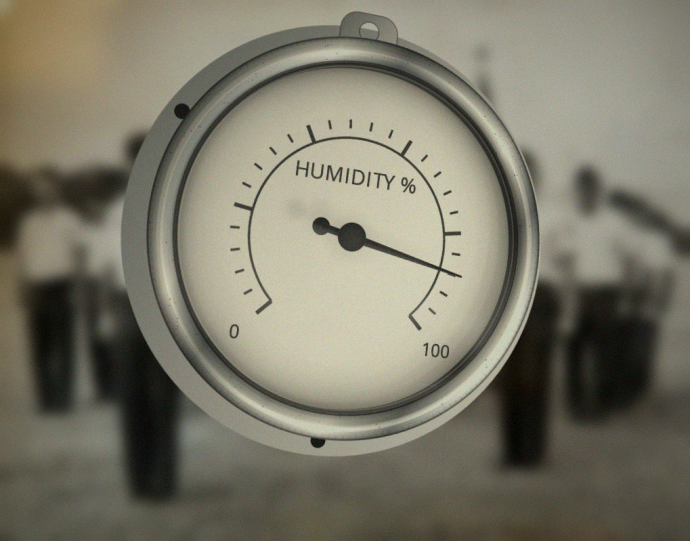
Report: 88 %
